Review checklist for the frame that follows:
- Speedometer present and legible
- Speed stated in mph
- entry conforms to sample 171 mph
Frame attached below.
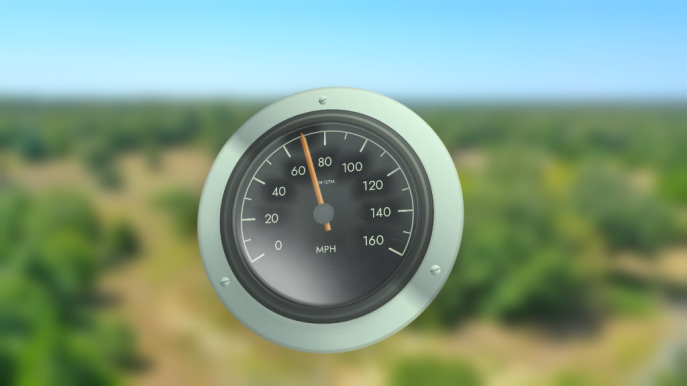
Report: 70 mph
